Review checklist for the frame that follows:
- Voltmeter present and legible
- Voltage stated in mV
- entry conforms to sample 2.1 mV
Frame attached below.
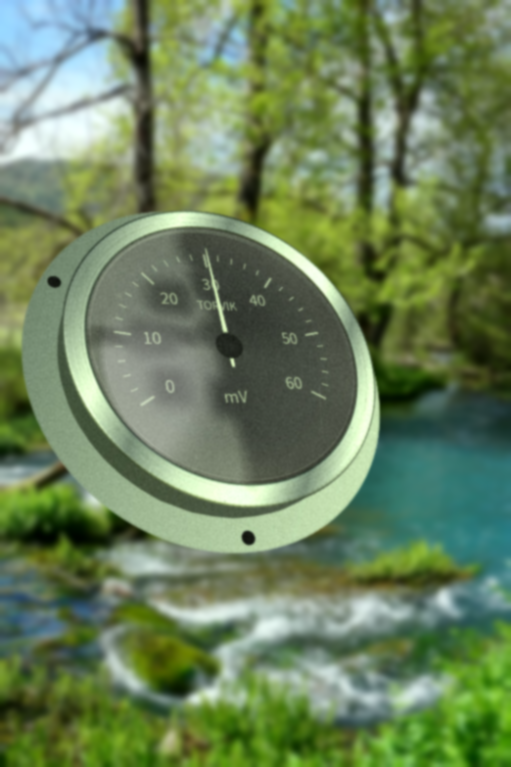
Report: 30 mV
